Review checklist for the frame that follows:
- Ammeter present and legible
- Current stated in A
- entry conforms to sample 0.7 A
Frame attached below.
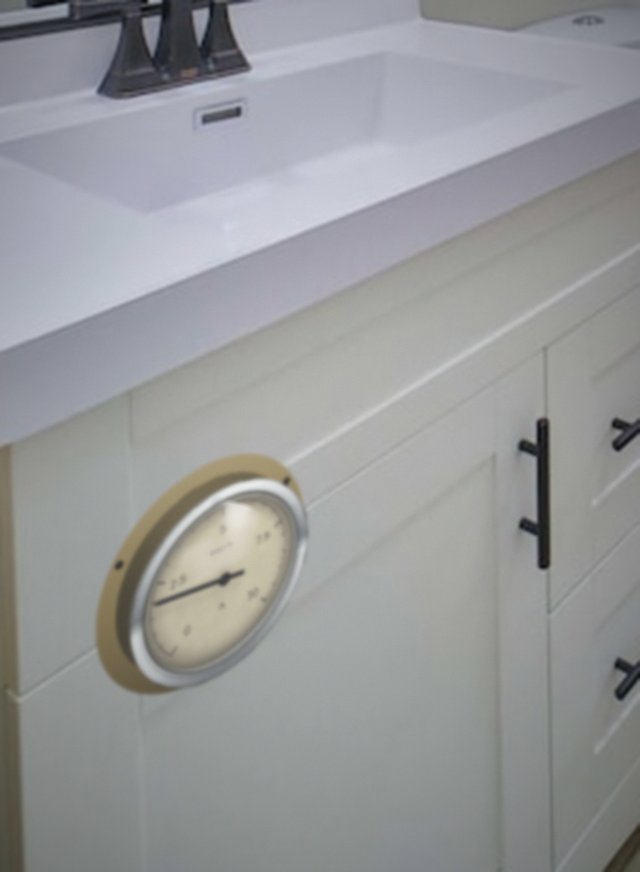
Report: 2 A
